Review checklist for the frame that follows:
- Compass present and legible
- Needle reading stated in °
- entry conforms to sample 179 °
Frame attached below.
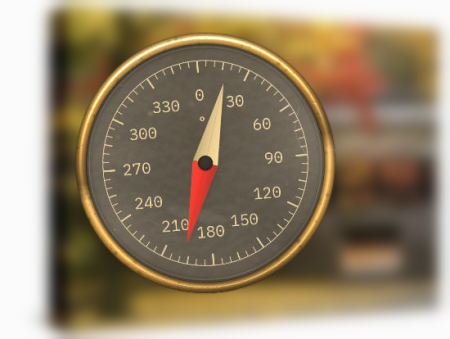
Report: 197.5 °
